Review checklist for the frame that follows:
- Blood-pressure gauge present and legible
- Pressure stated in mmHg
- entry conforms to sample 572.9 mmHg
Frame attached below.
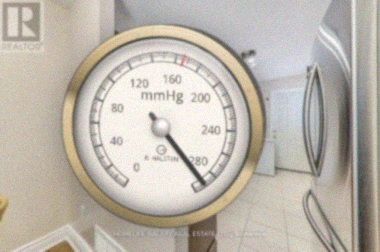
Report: 290 mmHg
